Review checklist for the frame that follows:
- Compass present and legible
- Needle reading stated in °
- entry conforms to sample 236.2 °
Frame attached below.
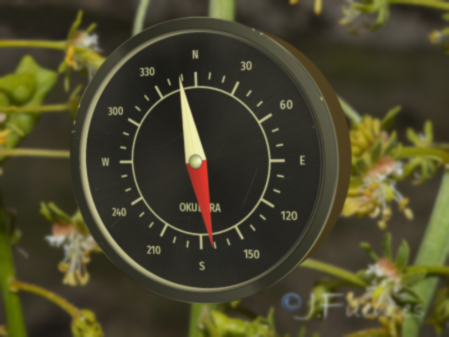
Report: 170 °
